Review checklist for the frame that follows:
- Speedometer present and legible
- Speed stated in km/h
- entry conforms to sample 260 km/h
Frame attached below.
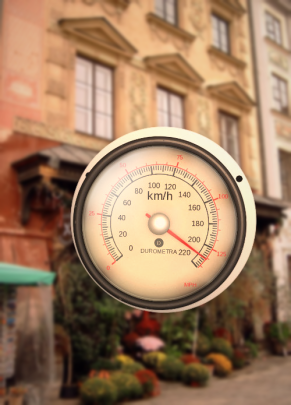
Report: 210 km/h
